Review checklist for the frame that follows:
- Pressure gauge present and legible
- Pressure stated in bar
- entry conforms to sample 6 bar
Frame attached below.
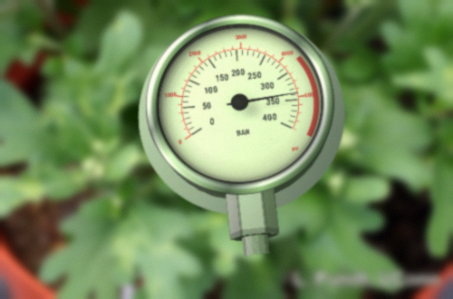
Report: 340 bar
